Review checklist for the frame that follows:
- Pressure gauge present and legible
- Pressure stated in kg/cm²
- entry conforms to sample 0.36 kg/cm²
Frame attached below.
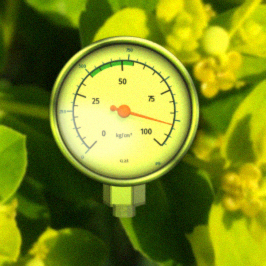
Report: 90 kg/cm²
